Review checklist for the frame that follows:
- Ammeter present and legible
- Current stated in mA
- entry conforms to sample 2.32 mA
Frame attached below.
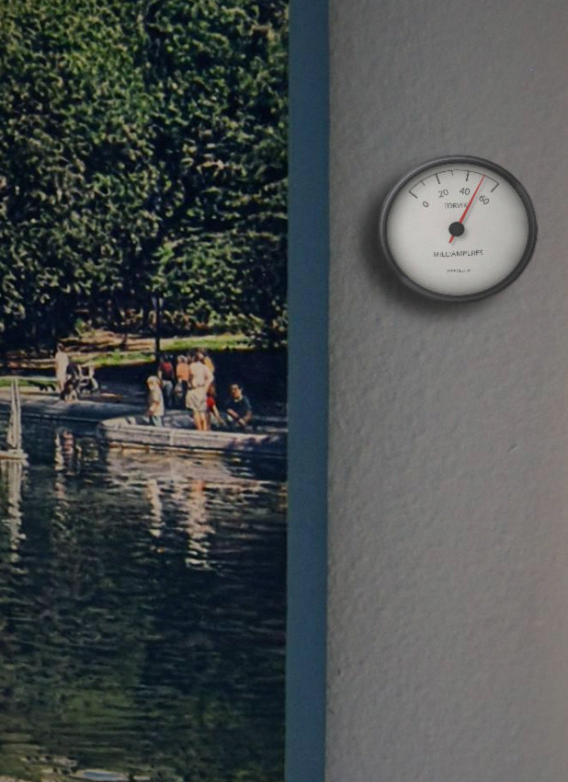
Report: 50 mA
